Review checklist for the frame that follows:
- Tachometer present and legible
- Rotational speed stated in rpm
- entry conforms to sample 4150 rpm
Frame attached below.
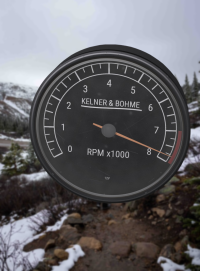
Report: 7750 rpm
